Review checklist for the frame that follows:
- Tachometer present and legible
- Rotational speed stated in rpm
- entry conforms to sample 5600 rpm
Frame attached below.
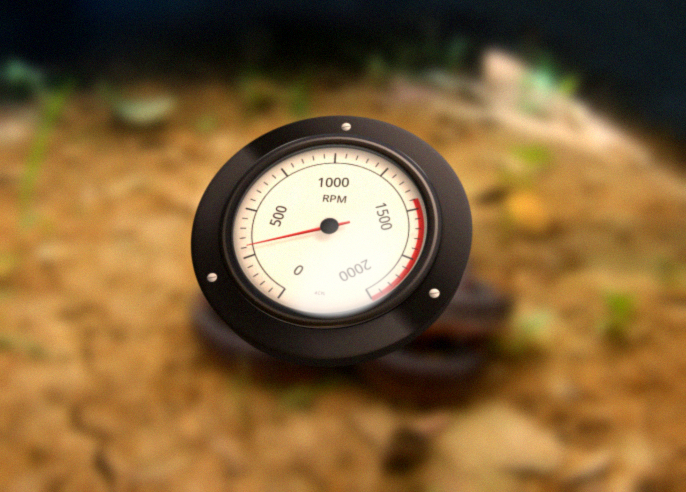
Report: 300 rpm
